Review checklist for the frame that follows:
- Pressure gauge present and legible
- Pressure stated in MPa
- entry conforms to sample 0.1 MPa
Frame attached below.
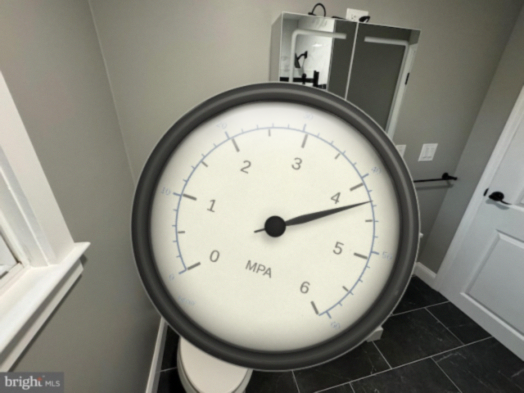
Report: 4.25 MPa
